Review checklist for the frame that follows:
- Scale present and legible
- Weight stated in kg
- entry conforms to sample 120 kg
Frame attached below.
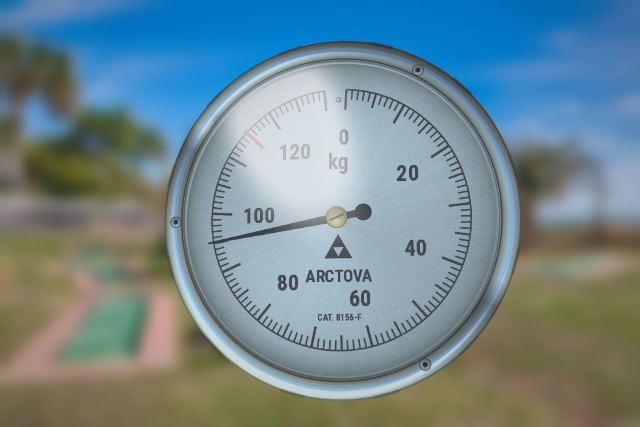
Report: 95 kg
